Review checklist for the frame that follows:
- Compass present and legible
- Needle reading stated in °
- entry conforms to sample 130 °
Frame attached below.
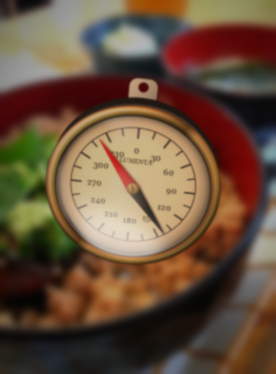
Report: 322.5 °
